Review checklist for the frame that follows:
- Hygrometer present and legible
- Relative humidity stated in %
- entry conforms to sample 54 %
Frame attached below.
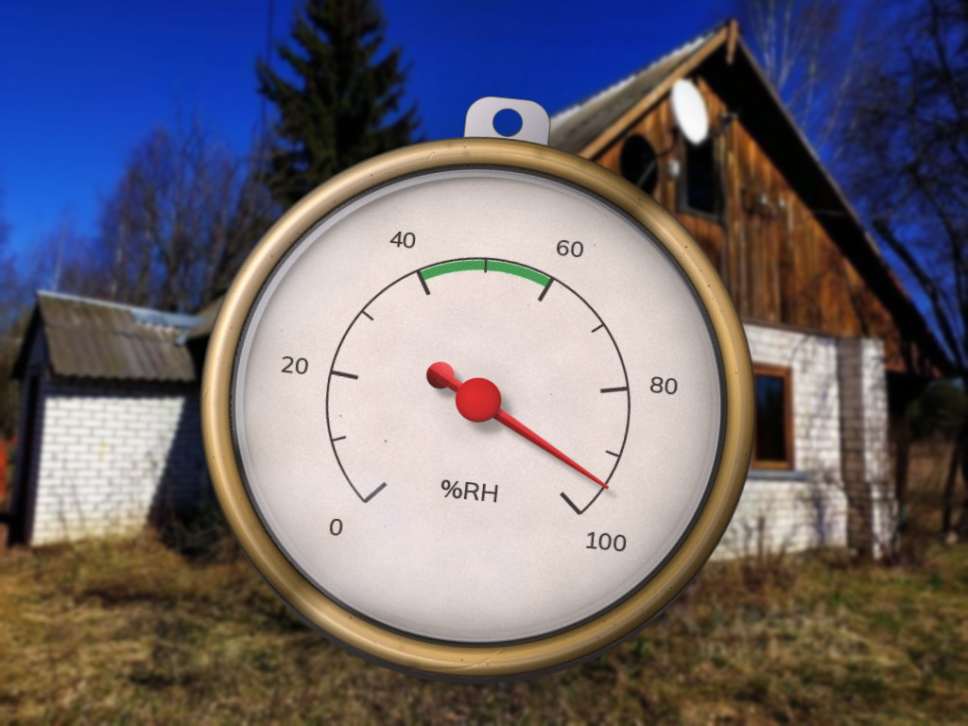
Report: 95 %
